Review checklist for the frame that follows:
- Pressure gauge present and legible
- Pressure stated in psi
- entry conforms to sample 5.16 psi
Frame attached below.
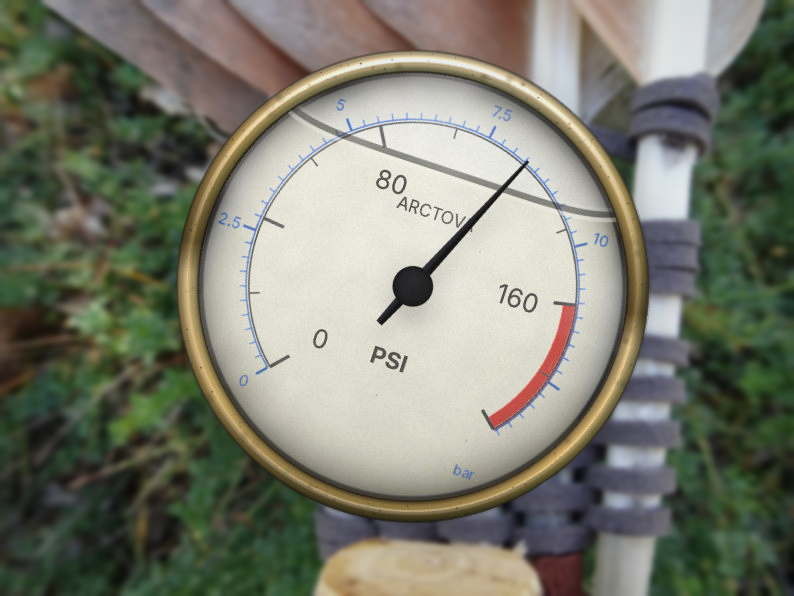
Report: 120 psi
